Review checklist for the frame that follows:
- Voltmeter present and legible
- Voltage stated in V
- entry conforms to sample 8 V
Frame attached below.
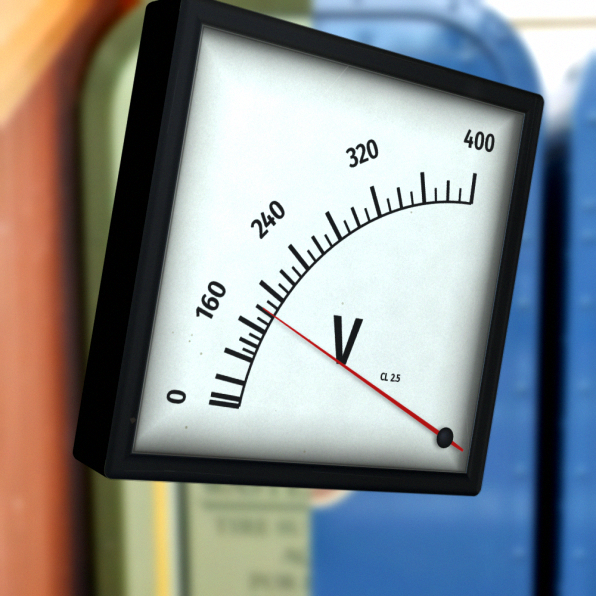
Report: 180 V
